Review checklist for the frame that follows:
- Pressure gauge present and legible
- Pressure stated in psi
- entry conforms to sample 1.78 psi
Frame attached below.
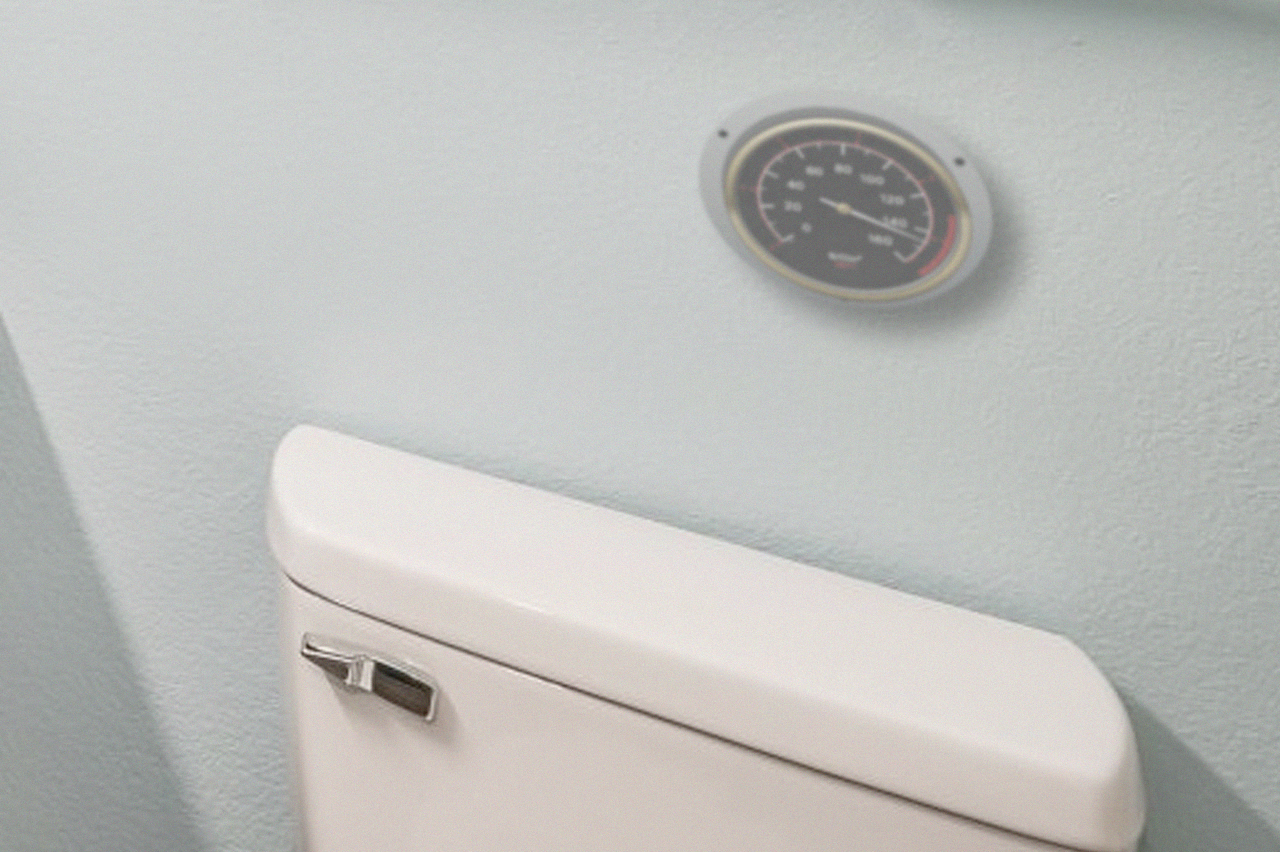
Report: 145 psi
